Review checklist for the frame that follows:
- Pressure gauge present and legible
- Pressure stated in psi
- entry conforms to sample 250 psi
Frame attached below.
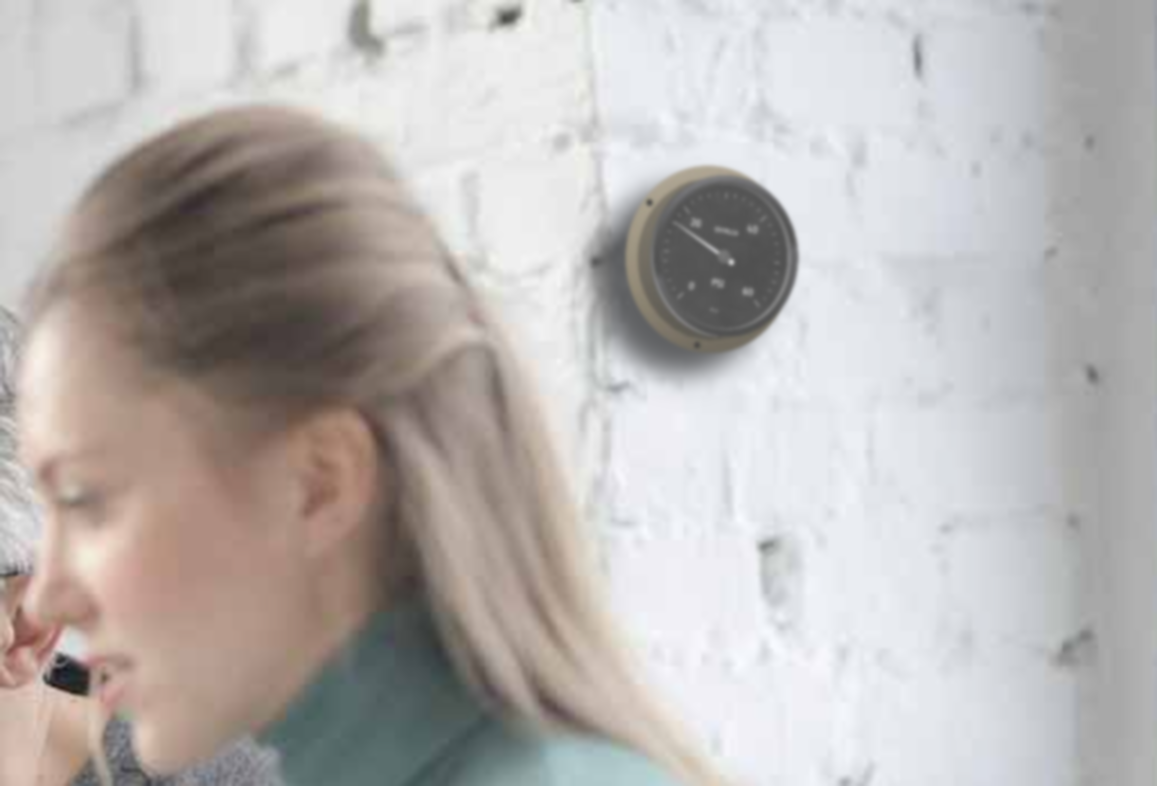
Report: 16 psi
